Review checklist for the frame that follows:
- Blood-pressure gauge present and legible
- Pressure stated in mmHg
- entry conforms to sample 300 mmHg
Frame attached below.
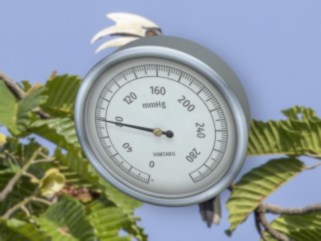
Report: 80 mmHg
